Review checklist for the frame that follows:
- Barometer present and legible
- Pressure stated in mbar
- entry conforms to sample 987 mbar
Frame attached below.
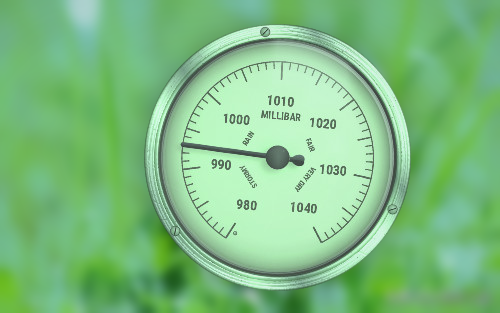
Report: 993 mbar
